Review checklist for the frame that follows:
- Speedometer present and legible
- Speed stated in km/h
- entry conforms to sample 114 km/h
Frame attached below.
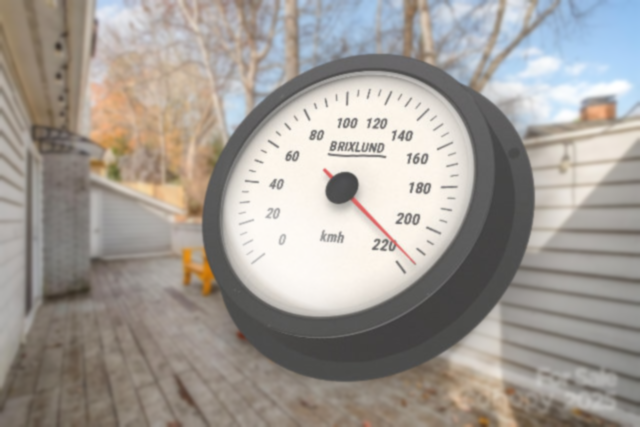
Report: 215 km/h
